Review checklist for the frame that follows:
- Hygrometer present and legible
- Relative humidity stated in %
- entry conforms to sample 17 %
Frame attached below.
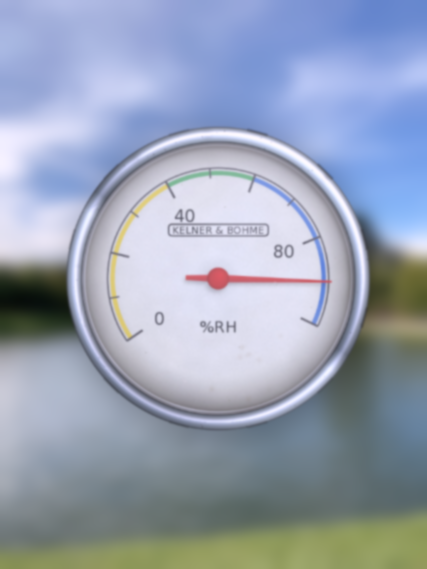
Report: 90 %
